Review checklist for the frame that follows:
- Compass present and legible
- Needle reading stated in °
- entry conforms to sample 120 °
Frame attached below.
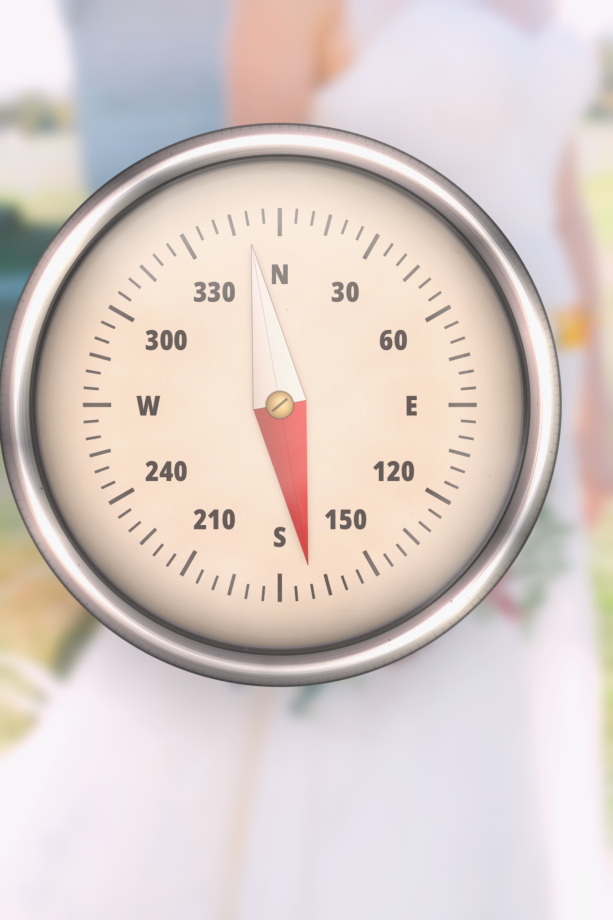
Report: 170 °
